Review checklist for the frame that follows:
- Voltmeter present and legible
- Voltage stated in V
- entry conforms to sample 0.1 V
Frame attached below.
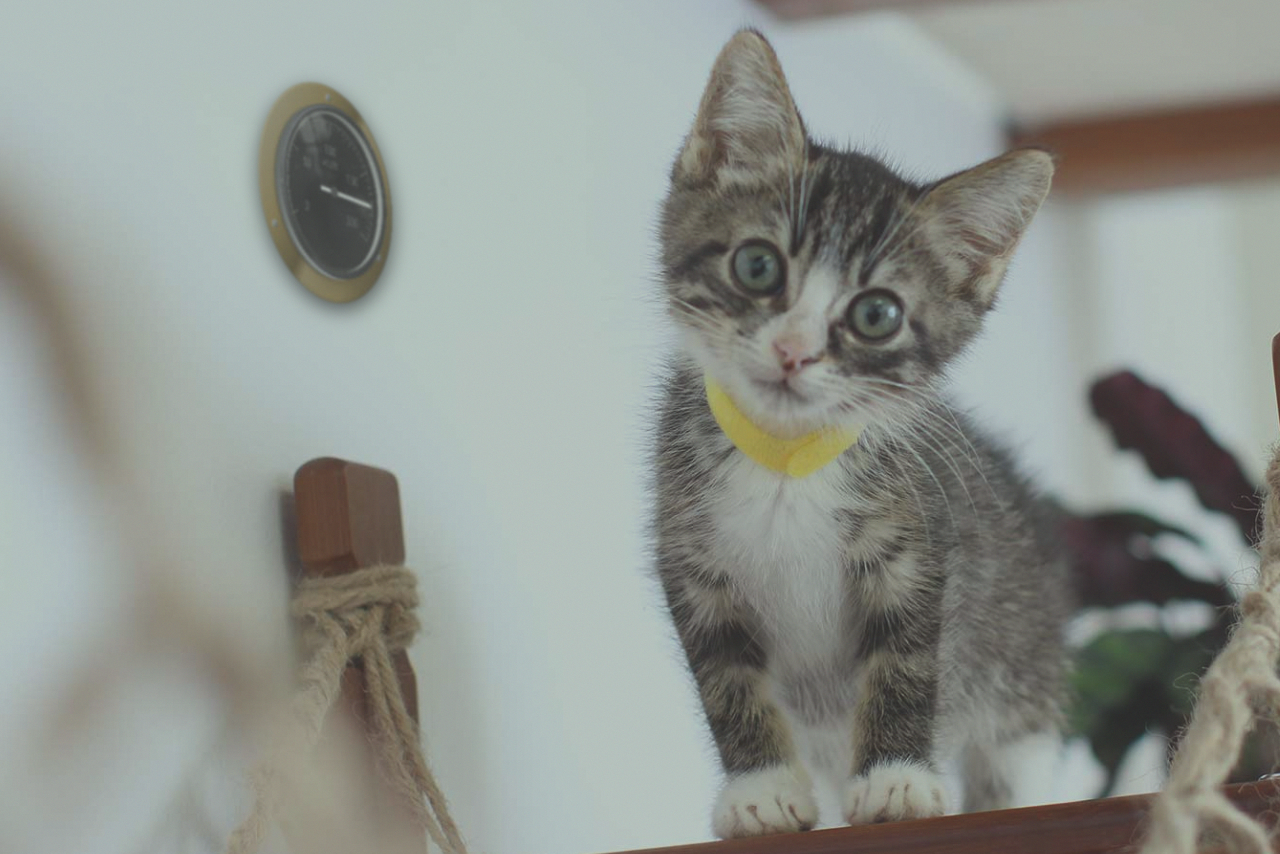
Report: 175 V
